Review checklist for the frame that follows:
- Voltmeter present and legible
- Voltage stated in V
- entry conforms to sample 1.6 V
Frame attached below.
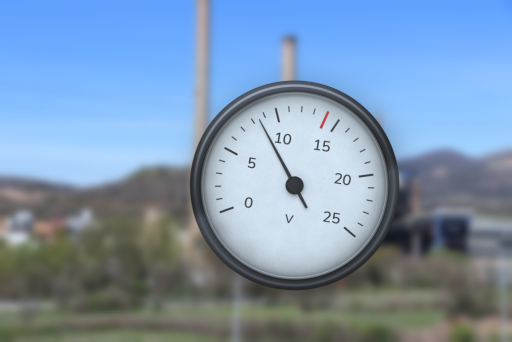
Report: 8.5 V
